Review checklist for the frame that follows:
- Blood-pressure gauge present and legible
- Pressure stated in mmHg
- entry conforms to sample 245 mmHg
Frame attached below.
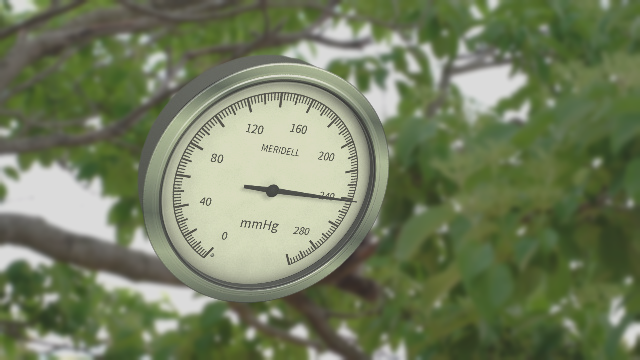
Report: 240 mmHg
